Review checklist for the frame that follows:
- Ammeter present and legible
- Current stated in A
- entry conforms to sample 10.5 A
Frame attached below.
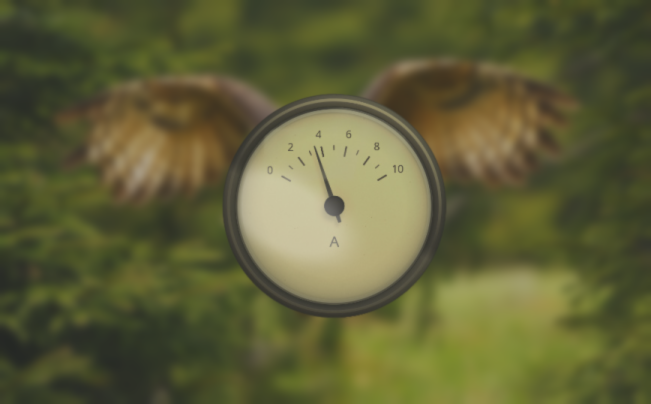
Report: 3.5 A
